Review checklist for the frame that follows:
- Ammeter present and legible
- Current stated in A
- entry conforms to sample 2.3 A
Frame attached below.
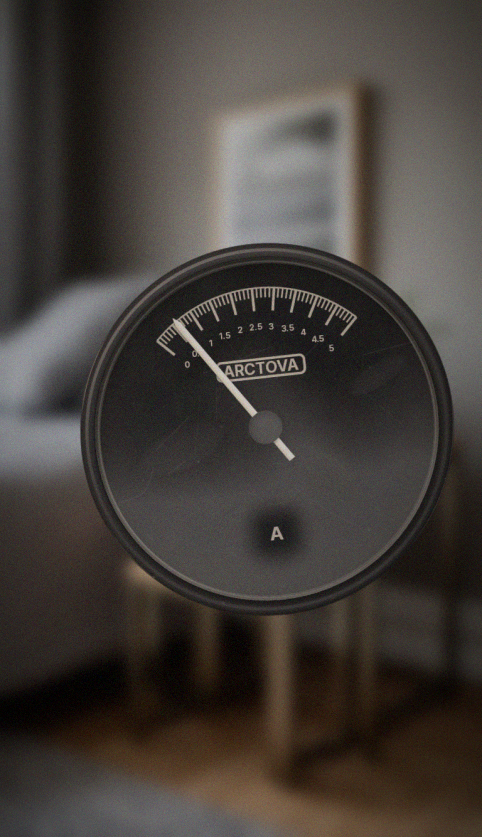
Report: 0.6 A
